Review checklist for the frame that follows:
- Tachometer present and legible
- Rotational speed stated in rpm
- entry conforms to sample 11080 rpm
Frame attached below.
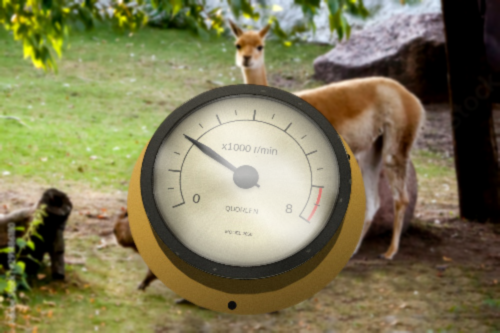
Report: 2000 rpm
